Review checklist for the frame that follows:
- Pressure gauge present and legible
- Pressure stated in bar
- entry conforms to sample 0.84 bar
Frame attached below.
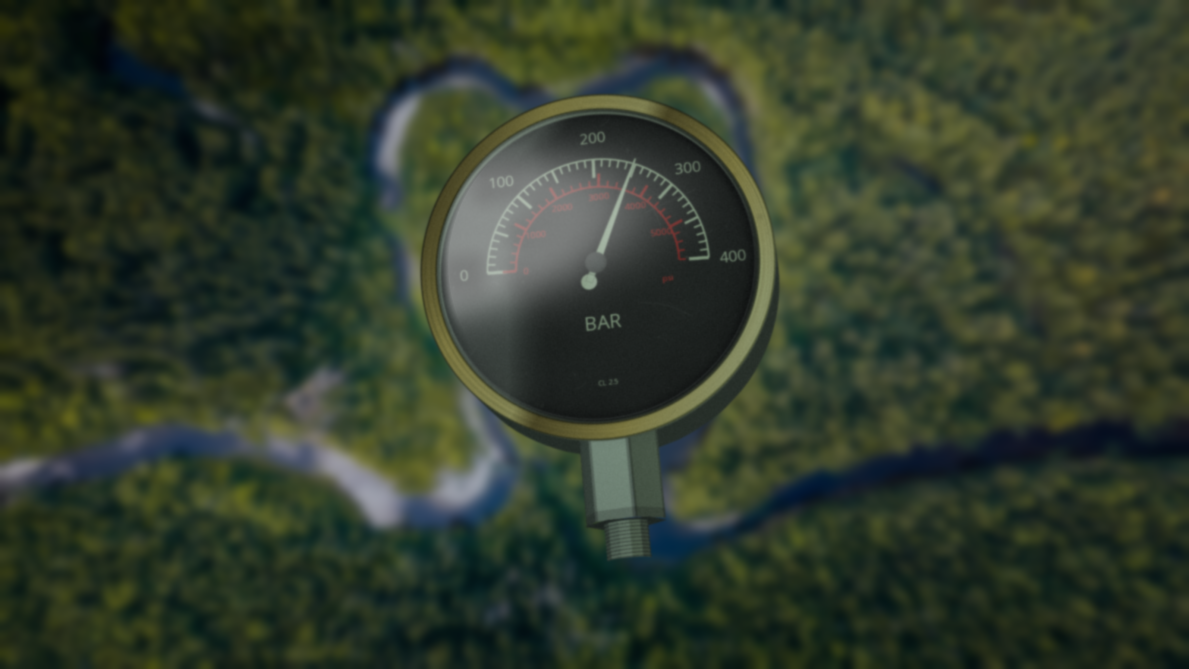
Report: 250 bar
